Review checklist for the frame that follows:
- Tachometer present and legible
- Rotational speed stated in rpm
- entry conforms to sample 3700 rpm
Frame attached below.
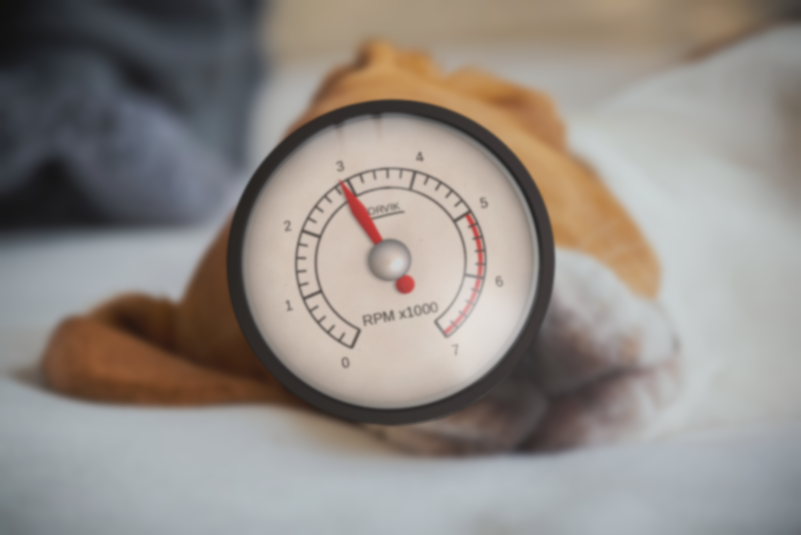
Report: 2900 rpm
